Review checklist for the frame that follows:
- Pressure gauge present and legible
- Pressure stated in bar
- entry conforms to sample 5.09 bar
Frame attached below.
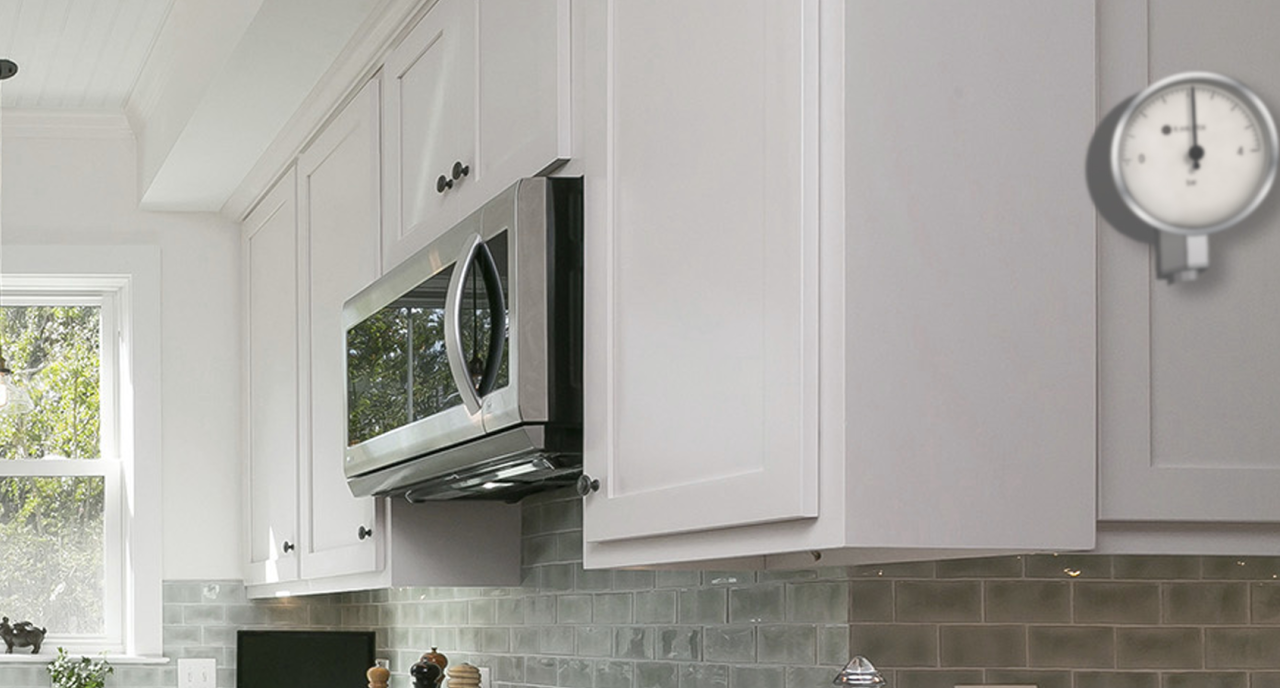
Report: 2 bar
